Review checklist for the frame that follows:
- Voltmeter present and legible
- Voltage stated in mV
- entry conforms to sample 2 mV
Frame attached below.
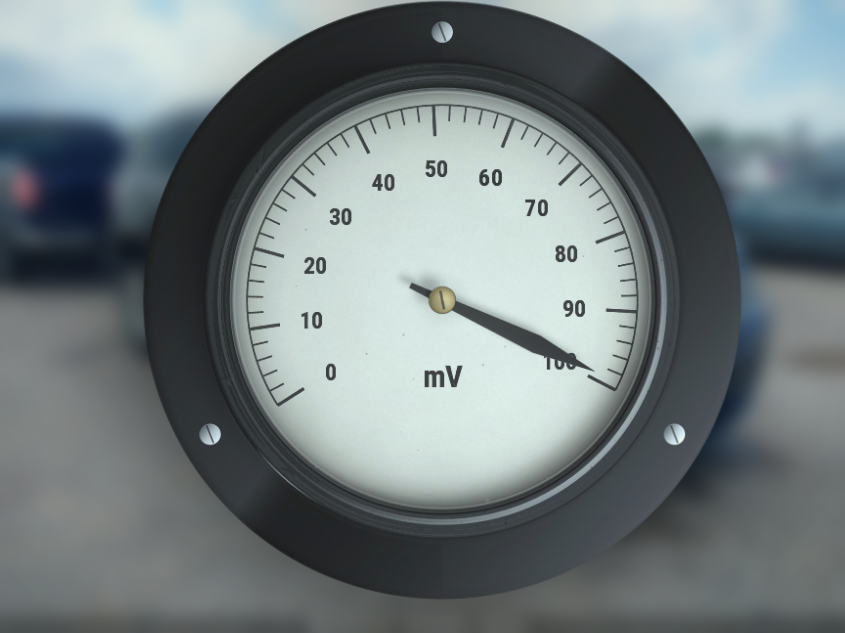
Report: 99 mV
